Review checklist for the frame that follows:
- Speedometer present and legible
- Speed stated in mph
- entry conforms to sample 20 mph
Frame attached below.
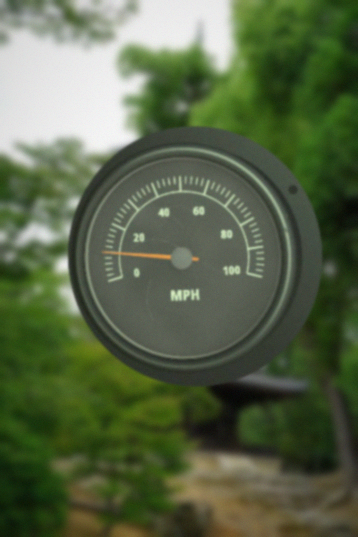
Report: 10 mph
